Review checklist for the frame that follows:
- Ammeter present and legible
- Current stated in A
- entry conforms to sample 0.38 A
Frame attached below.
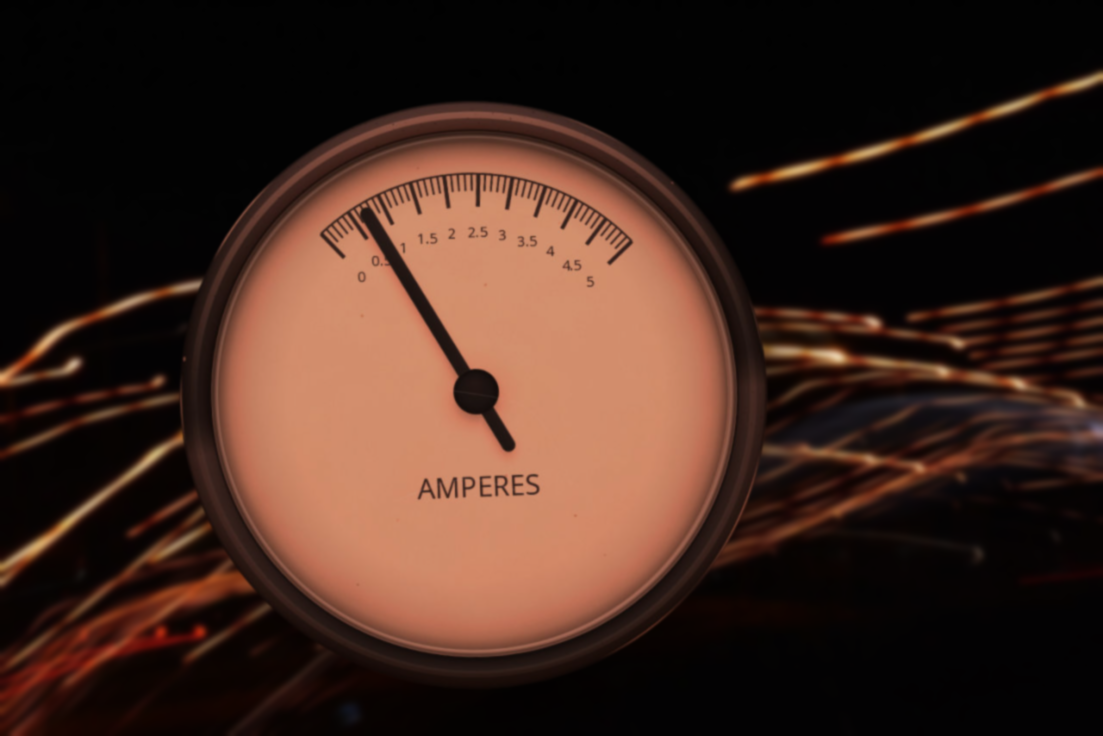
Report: 0.7 A
